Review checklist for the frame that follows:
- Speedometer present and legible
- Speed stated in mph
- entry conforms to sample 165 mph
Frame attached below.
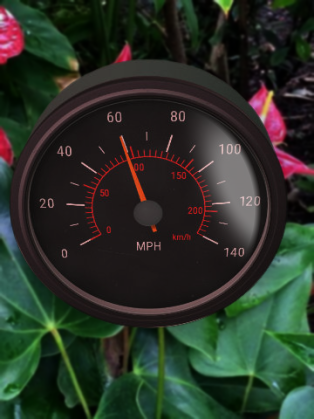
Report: 60 mph
